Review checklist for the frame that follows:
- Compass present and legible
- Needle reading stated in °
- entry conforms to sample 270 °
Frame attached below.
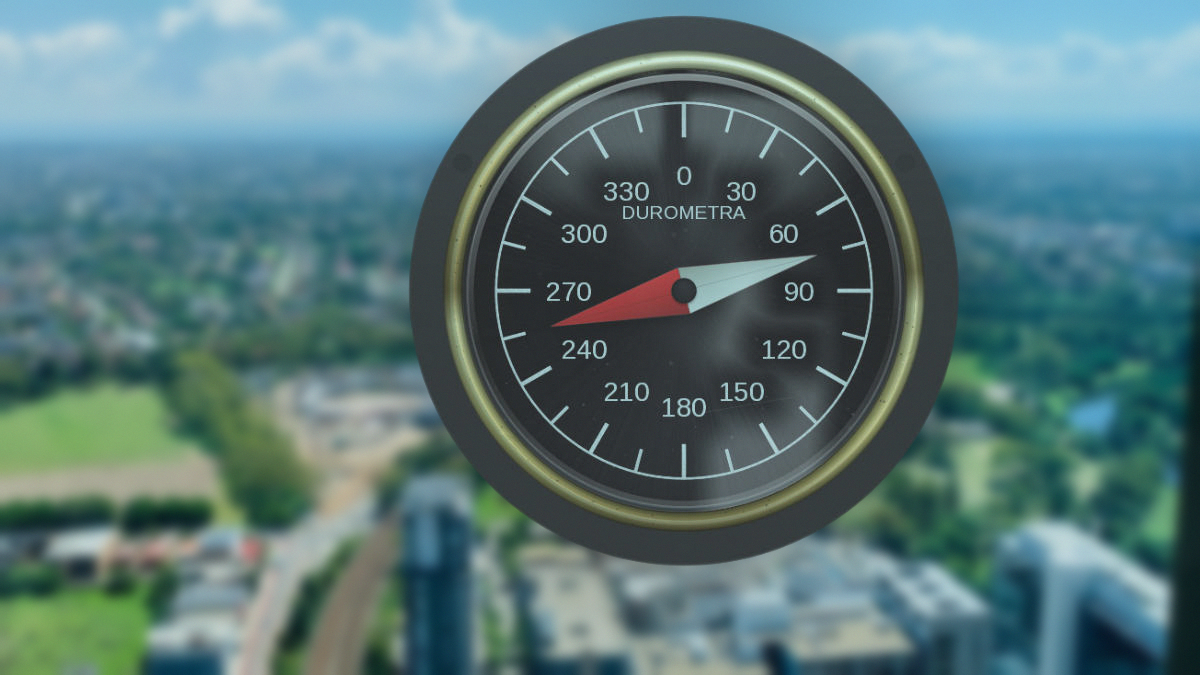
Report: 255 °
